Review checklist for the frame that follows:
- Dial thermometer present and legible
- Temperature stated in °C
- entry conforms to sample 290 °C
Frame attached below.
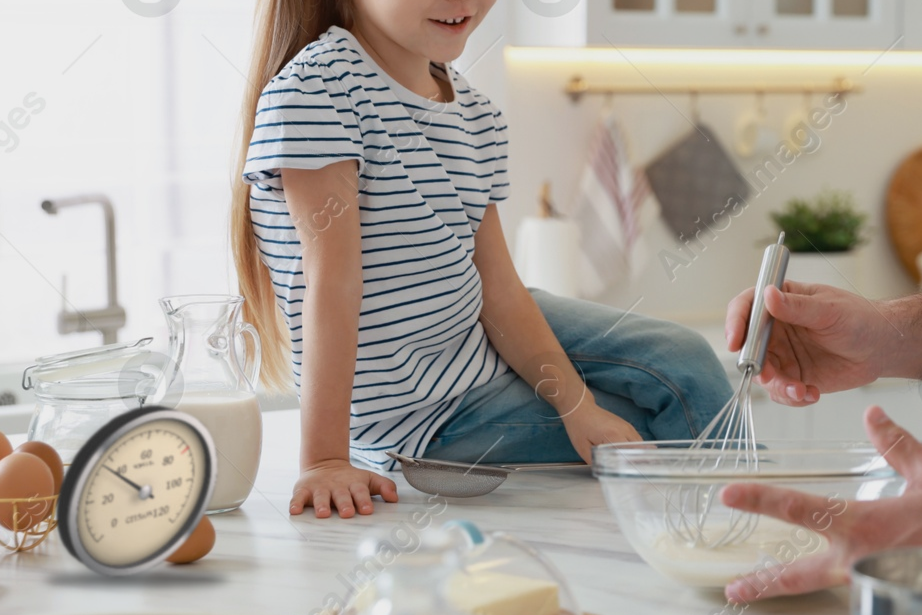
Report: 36 °C
